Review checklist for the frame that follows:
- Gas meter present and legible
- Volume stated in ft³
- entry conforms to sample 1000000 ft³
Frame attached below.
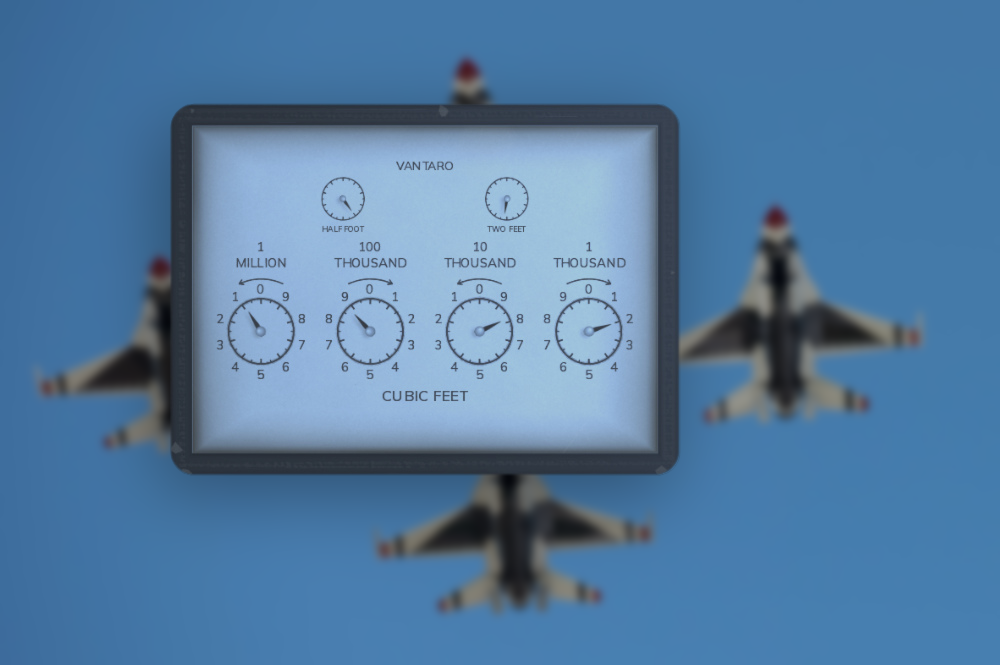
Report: 88200 ft³
